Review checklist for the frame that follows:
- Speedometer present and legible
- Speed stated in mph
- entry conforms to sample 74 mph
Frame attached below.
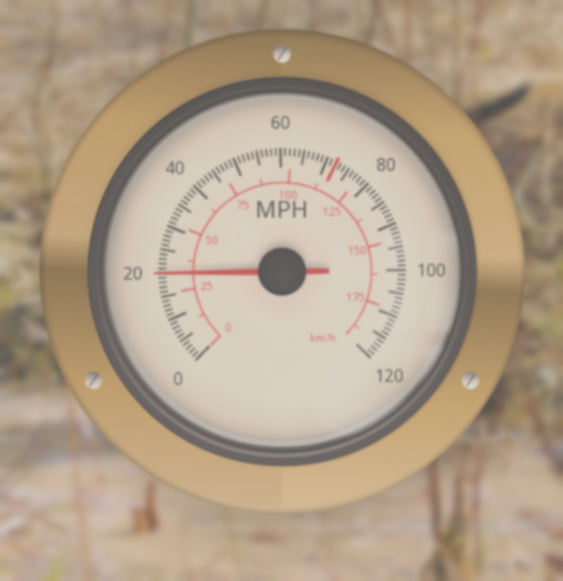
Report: 20 mph
